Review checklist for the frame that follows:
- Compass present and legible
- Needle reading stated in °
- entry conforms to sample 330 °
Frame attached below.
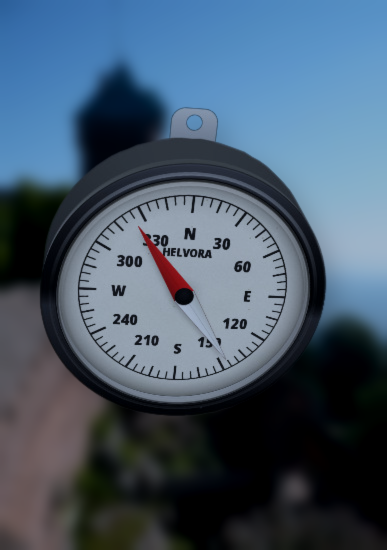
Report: 325 °
